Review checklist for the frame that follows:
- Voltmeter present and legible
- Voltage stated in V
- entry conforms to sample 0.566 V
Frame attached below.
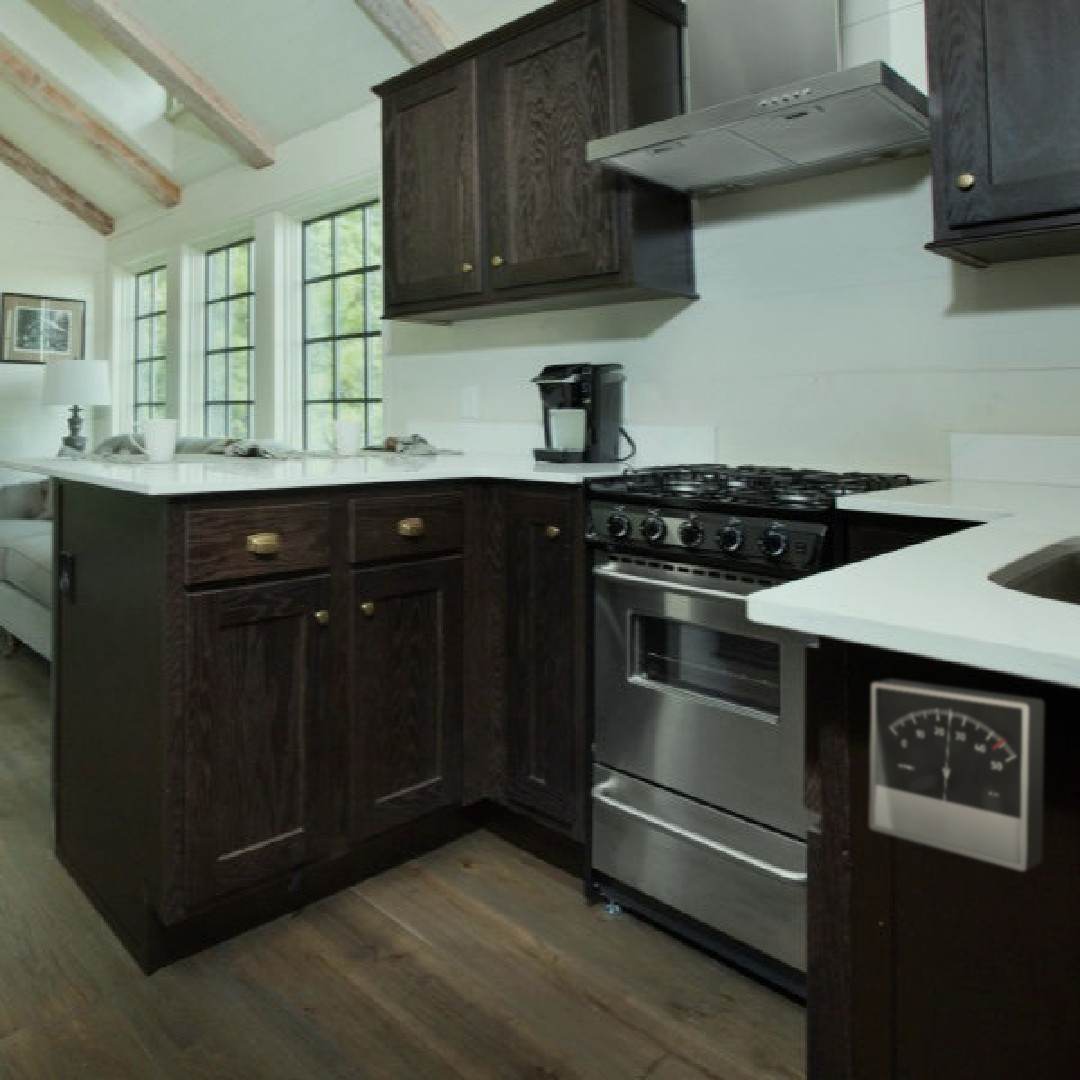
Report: 25 V
